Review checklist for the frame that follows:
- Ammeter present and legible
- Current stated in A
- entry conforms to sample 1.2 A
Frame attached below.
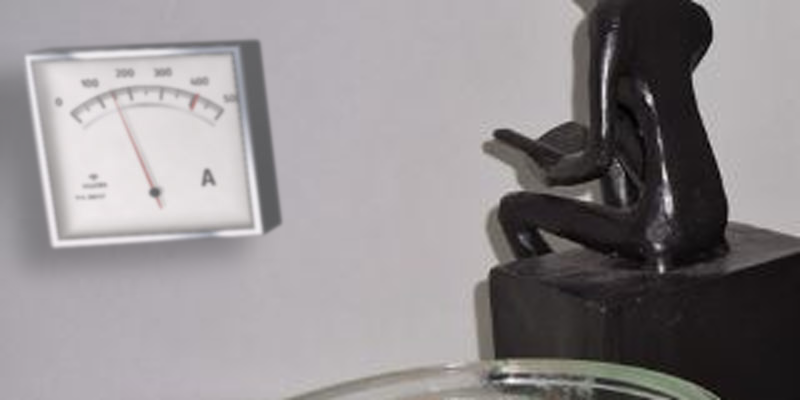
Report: 150 A
